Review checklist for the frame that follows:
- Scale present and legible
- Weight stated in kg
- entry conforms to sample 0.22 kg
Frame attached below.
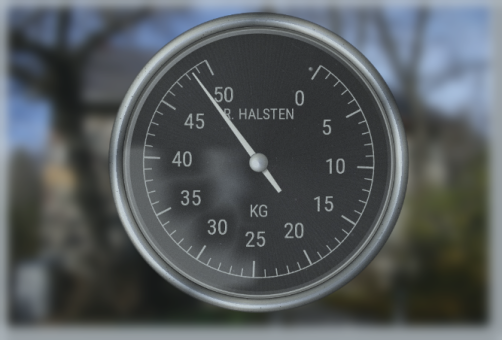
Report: 48.5 kg
